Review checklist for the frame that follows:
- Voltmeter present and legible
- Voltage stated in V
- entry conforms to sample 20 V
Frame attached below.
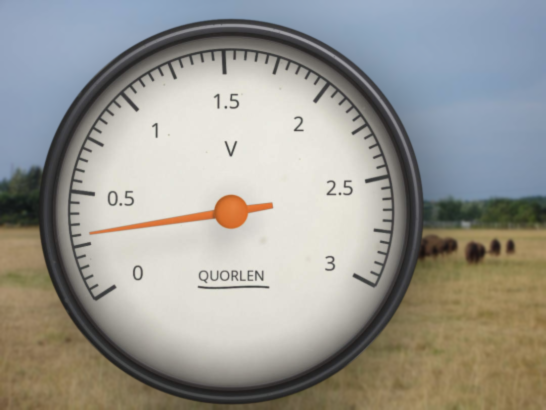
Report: 0.3 V
